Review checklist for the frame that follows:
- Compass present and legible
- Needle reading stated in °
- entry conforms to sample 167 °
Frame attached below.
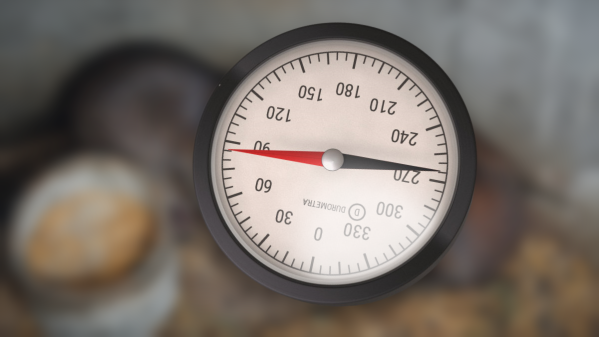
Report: 85 °
